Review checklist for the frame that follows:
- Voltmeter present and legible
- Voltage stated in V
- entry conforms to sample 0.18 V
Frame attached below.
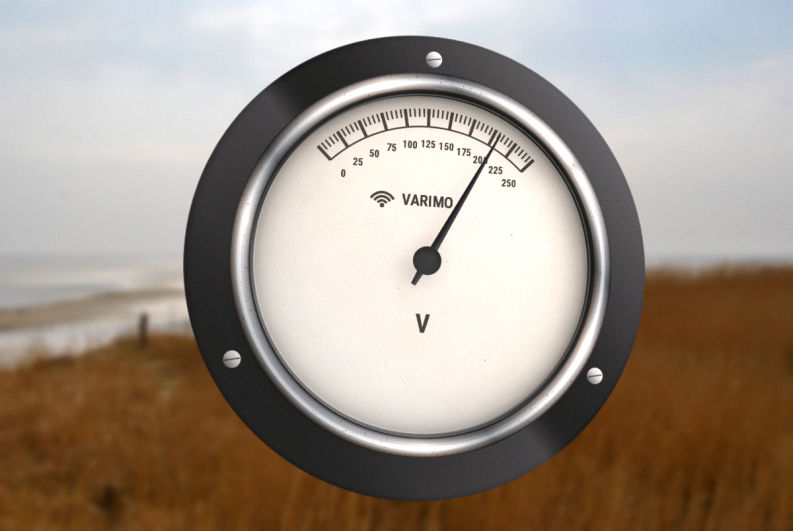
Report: 205 V
